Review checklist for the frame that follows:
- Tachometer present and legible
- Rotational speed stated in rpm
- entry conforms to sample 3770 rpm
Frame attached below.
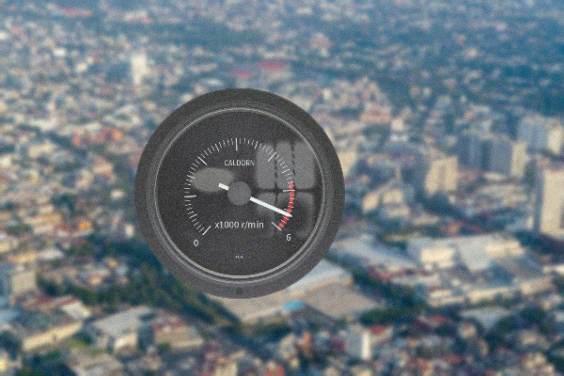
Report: 5600 rpm
